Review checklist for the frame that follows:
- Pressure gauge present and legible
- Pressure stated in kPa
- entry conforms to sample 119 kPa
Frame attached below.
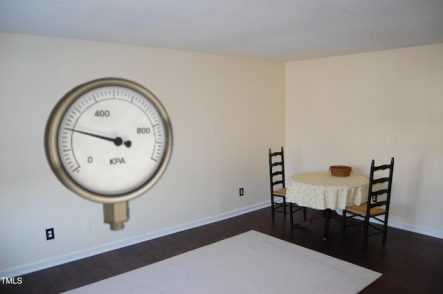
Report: 200 kPa
